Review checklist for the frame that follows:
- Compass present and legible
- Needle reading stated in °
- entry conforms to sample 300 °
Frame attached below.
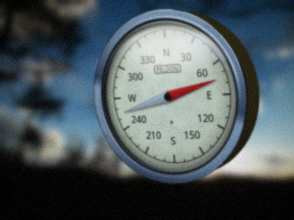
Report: 75 °
